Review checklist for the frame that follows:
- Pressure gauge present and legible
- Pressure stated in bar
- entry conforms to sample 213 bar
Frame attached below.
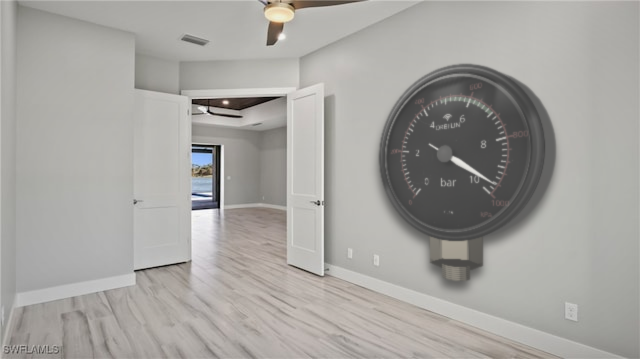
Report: 9.6 bar
